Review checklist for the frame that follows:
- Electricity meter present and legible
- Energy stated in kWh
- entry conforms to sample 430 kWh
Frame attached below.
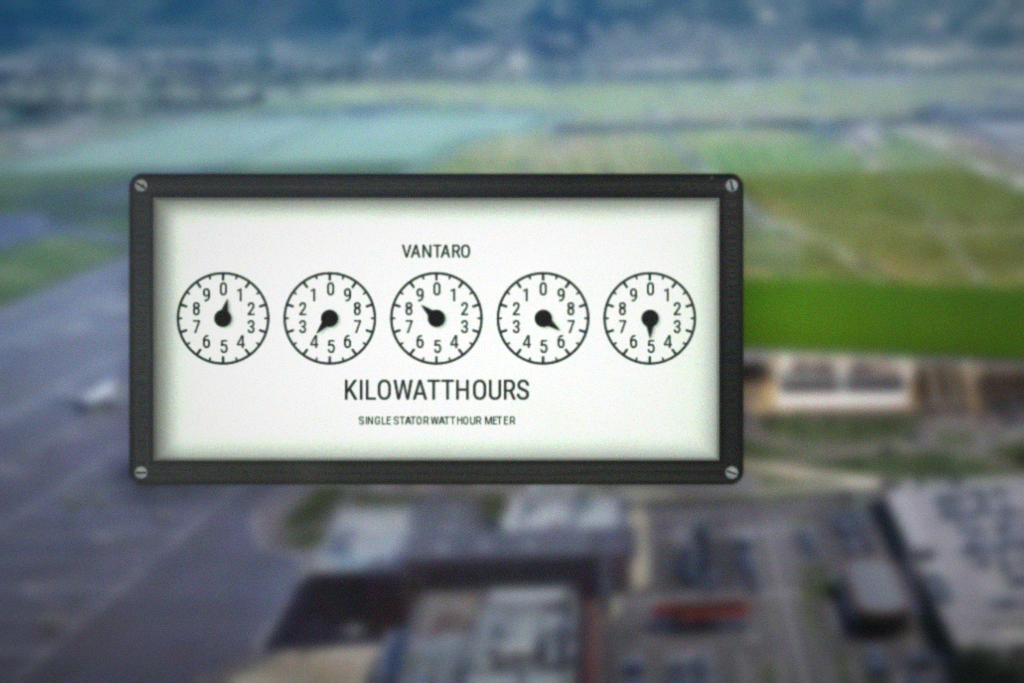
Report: 3865 kWh
